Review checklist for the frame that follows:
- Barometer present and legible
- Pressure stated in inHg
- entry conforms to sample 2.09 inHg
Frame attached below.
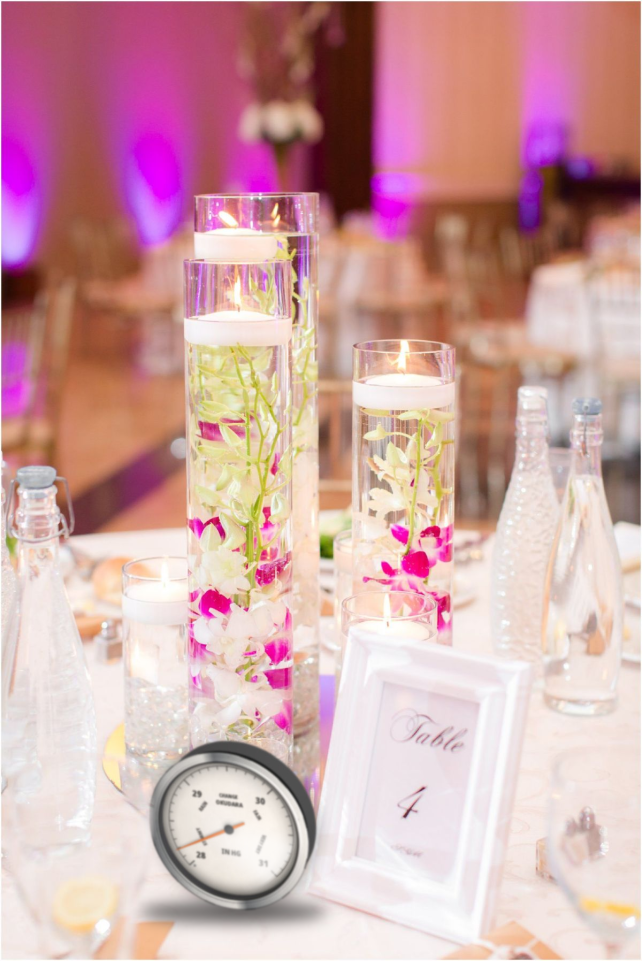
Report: 28.2 inHg
